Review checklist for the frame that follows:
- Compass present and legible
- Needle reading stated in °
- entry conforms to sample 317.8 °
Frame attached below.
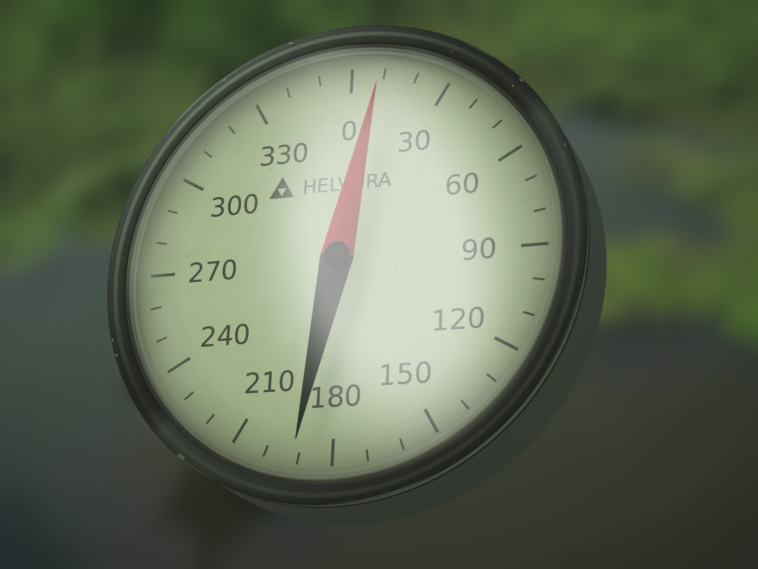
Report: 10 °
